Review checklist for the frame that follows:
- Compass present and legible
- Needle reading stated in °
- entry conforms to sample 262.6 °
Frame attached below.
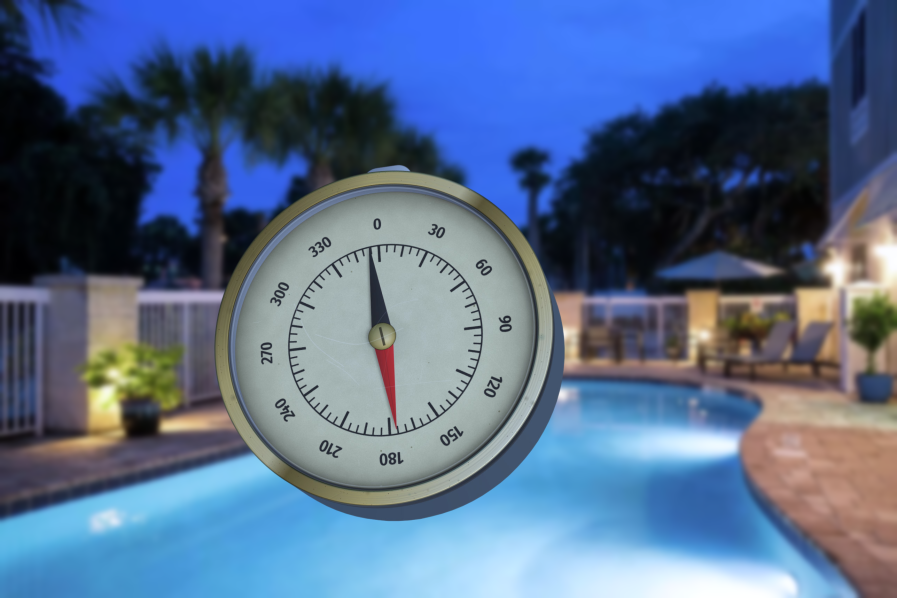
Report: 175 °
